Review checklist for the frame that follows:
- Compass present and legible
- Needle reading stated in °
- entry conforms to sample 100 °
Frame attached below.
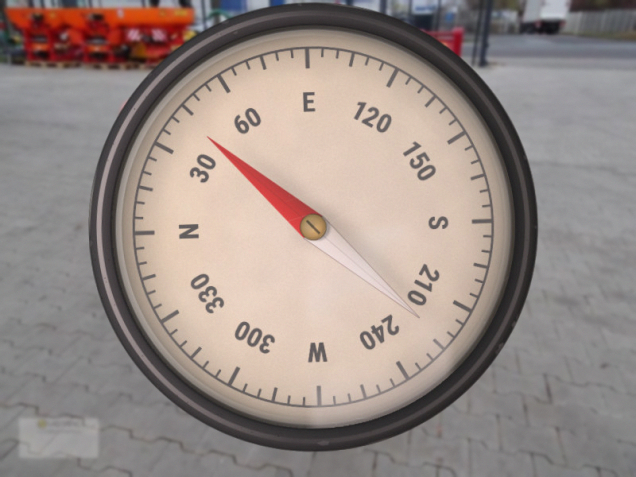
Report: 42.5 °
